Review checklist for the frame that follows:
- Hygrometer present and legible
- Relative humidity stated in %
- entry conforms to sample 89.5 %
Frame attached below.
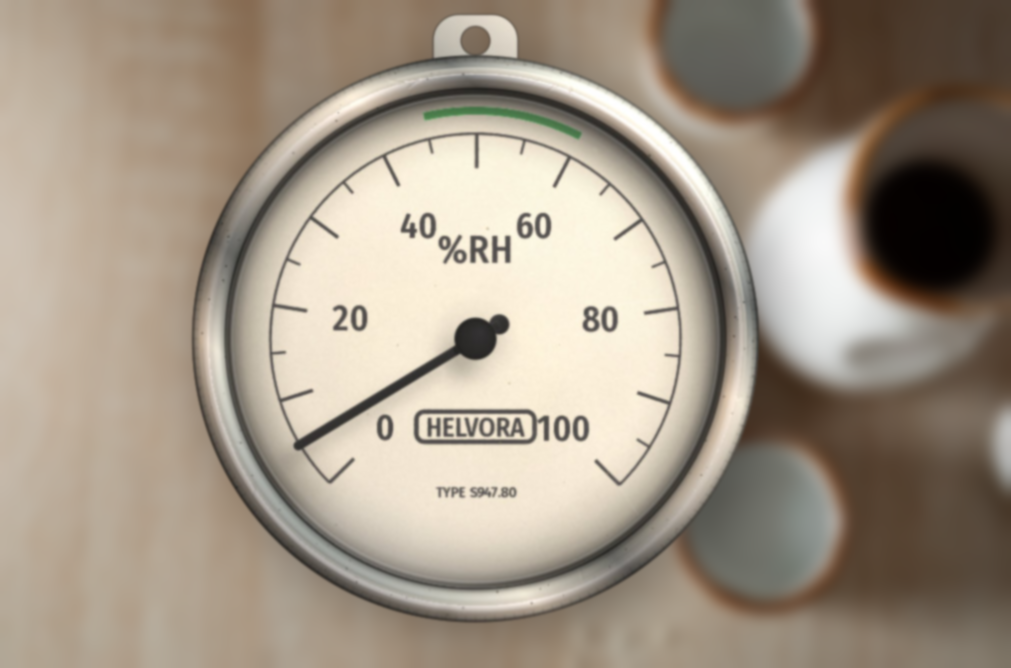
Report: 5 %
